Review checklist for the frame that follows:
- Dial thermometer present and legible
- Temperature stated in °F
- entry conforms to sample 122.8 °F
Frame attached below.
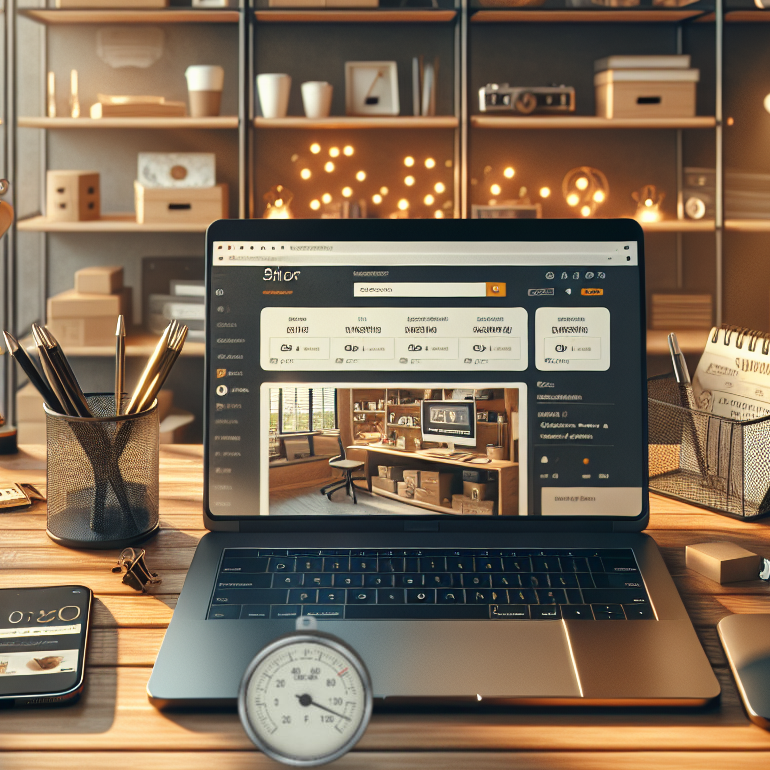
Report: 110 °F
